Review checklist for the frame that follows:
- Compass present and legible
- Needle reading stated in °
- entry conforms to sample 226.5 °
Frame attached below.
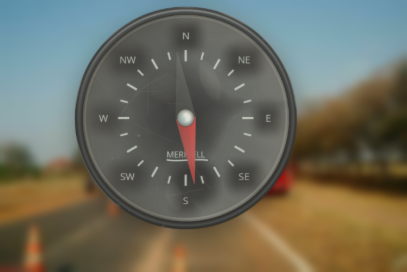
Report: 172.5 °
